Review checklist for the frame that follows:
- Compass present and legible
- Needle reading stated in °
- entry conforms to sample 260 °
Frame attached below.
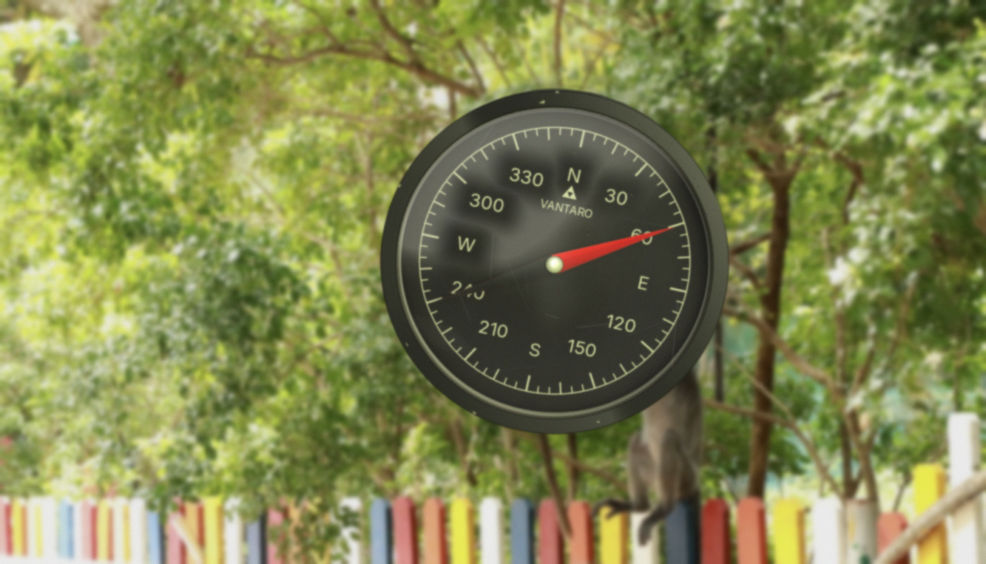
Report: 60 °
